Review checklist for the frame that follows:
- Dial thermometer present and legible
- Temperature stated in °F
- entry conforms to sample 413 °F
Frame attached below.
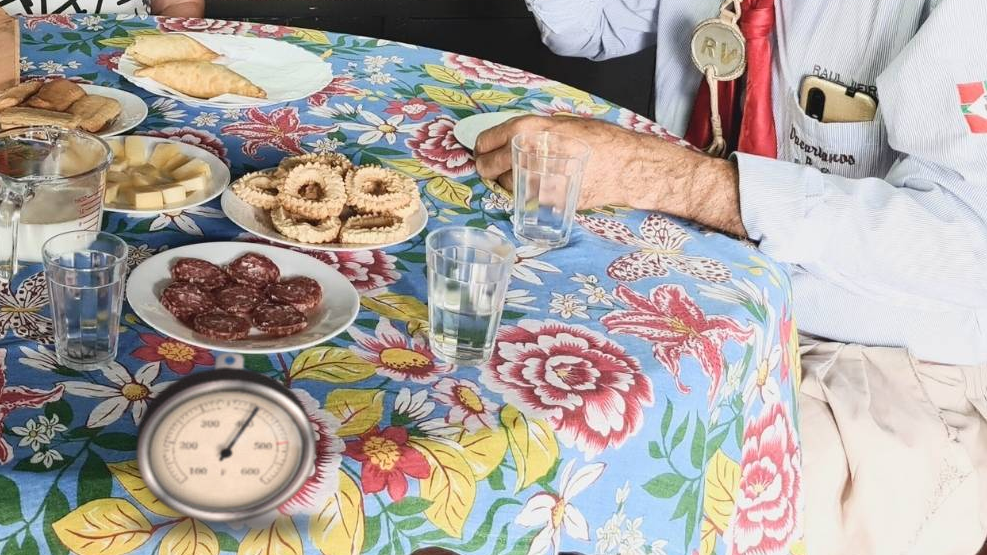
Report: 400 °F
